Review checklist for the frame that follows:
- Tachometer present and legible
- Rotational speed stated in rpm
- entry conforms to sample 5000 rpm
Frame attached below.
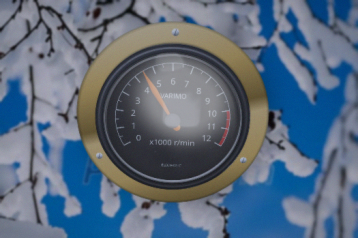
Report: 4500 rpm
